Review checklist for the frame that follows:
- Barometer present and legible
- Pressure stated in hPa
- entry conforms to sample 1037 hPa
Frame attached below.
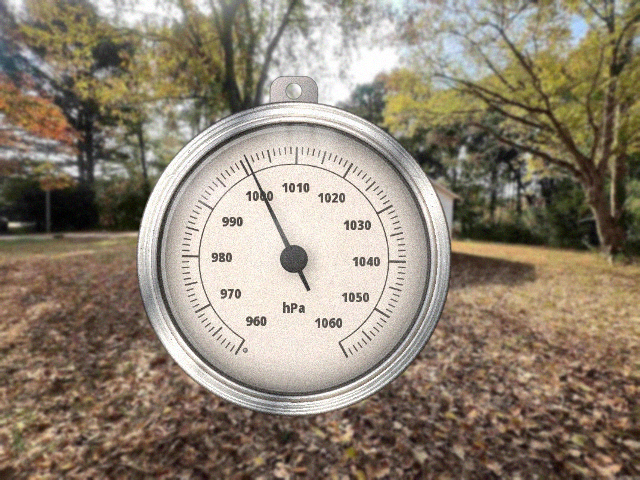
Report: 1001 hPa
